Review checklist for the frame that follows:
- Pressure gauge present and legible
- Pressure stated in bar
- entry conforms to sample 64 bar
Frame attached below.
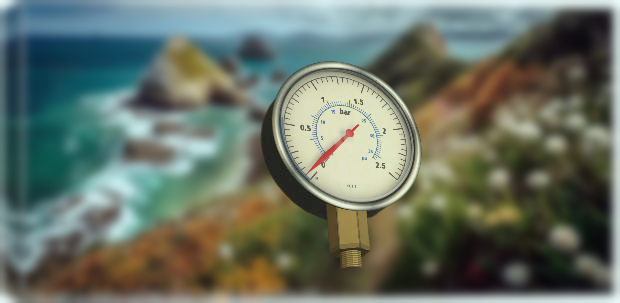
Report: 0.05 bar
